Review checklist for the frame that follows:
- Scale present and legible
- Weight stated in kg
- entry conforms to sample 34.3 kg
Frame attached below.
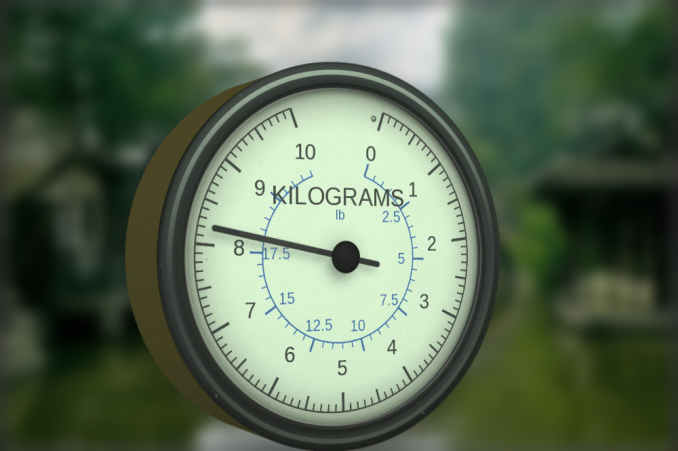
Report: 8.2 kg
